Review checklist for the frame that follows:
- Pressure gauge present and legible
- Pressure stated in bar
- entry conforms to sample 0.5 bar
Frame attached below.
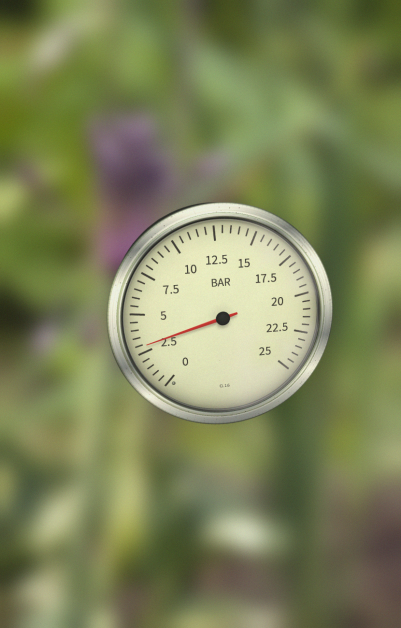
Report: 3 bar
